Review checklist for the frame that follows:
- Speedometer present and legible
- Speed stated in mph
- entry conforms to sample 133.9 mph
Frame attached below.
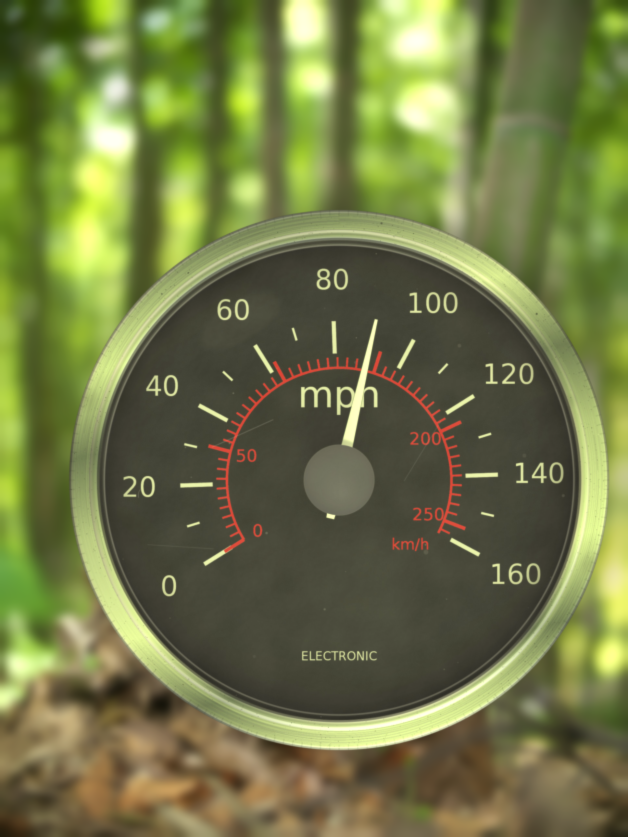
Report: 90 mph
